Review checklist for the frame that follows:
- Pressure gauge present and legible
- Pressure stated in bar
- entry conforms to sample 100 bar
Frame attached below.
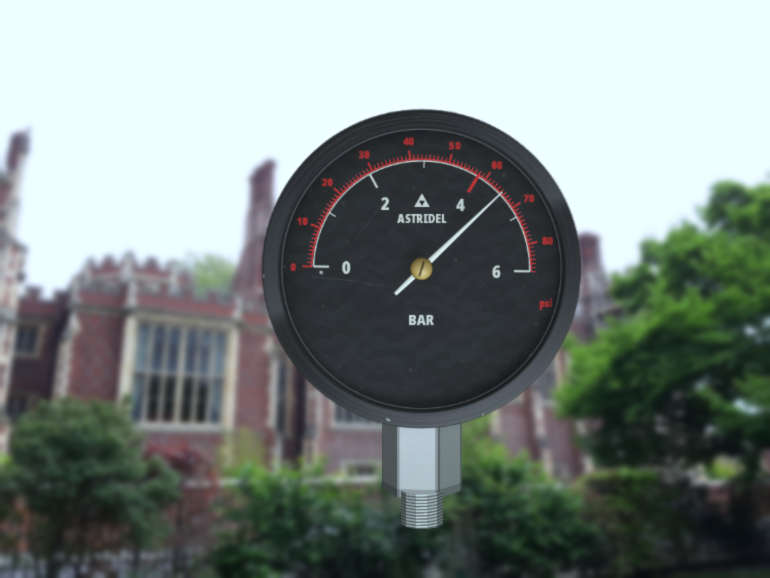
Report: 4.5 bar
